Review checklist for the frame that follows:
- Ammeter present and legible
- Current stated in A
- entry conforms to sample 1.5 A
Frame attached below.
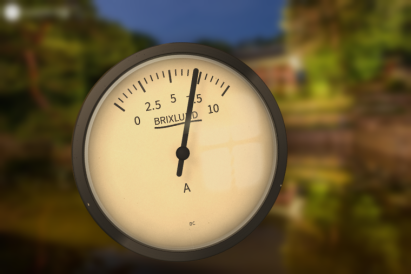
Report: 7 A
